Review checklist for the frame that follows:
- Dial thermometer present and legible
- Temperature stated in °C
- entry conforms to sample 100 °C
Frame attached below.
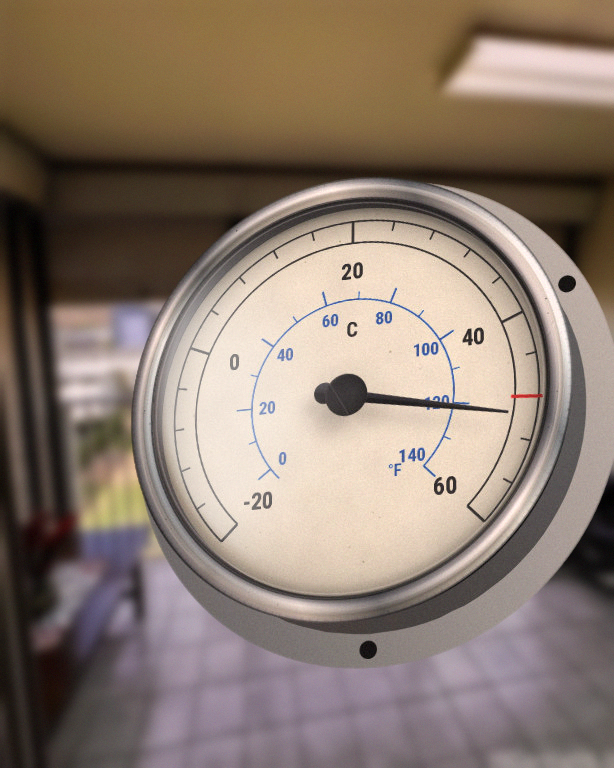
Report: 50 °C
